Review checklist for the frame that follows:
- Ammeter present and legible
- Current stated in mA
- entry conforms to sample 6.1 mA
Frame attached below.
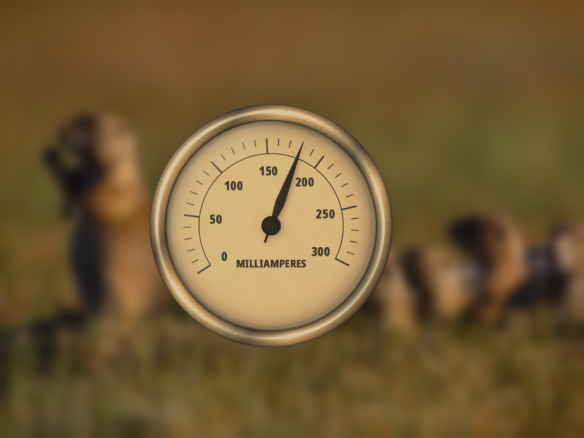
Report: 180 mA
